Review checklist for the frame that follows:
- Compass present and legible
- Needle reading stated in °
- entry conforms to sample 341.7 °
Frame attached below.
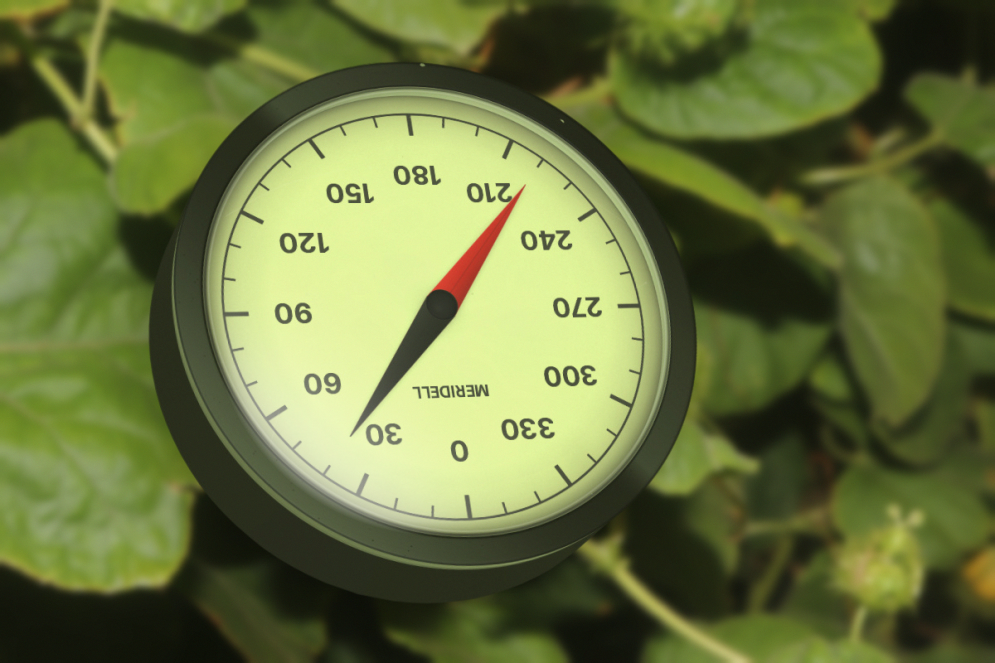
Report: 220 °
